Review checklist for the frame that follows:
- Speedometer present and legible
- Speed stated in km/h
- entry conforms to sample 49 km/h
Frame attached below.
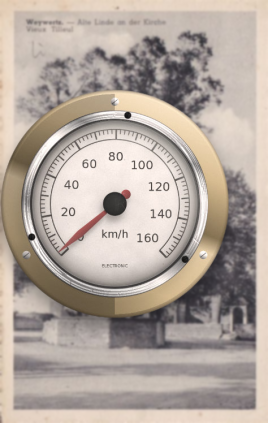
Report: 2 km/h
